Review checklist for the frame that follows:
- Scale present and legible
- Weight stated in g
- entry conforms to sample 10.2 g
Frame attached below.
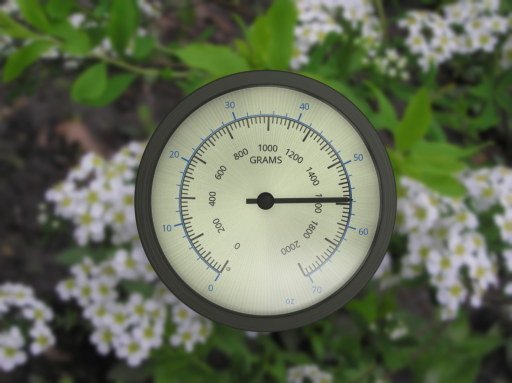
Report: 1580 g
